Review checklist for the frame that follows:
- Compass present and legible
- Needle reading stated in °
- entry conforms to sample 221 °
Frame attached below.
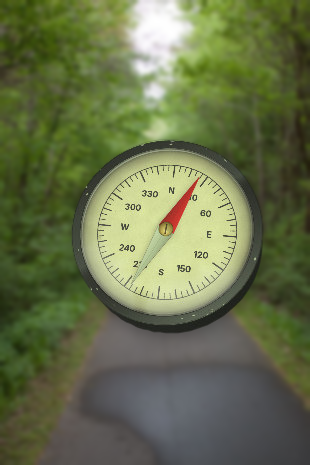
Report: 25 °
